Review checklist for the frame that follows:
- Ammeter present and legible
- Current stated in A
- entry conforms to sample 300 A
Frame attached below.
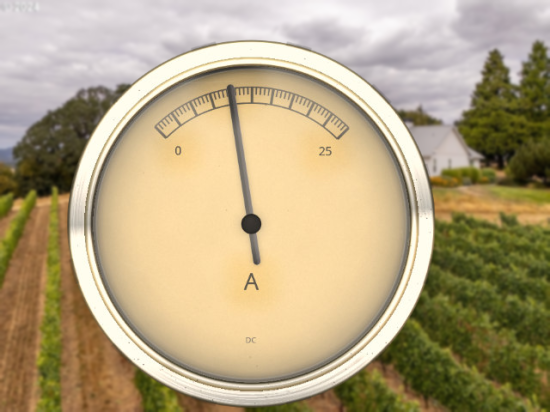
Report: 10 A
